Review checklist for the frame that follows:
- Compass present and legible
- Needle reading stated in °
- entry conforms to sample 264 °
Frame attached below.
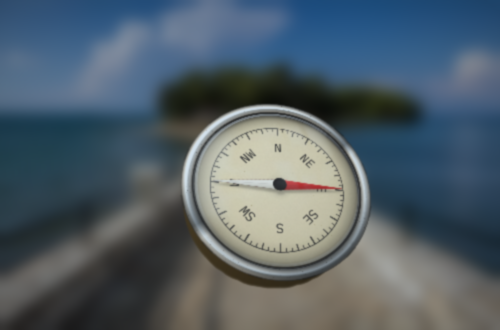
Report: 90 °
